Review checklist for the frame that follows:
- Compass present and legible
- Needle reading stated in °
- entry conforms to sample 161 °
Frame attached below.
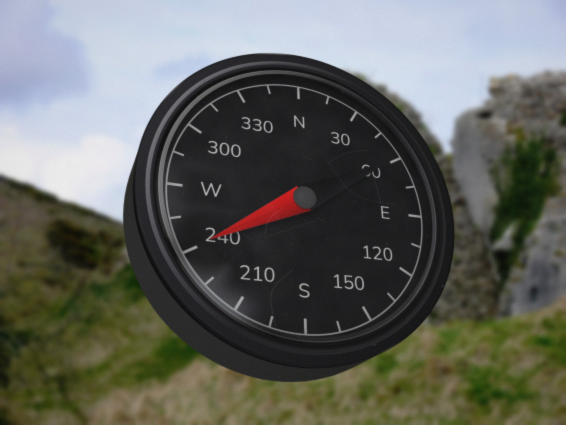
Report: 240 °
